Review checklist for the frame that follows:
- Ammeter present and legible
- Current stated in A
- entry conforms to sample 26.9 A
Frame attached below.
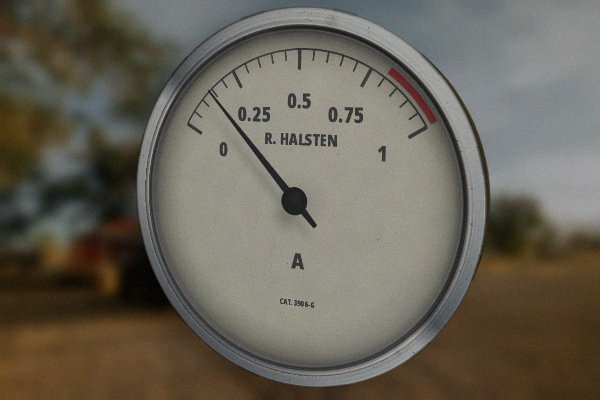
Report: 0.15 A
